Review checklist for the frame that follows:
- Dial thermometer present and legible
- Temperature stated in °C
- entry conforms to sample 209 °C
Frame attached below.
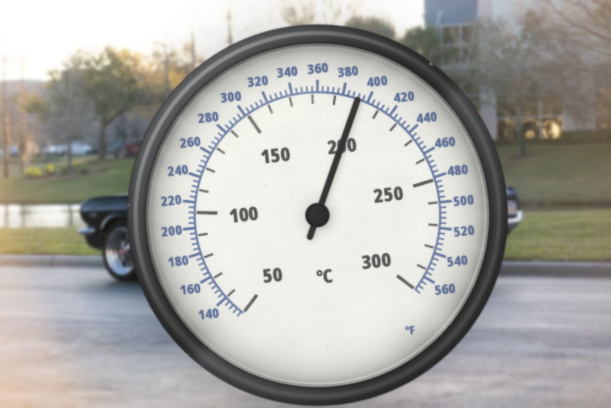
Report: 200 °C
